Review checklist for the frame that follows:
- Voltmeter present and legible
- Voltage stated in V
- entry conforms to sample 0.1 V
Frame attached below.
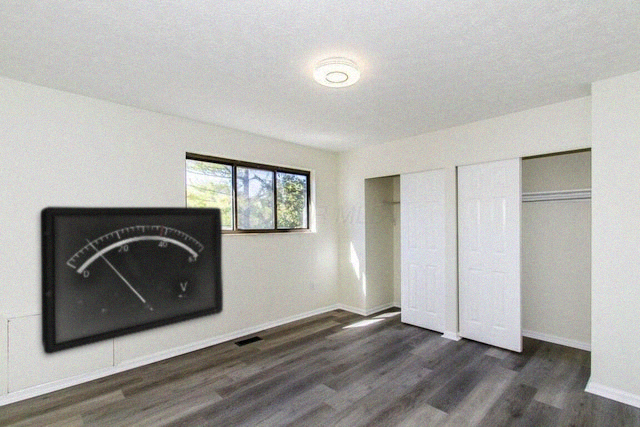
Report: 10 V
